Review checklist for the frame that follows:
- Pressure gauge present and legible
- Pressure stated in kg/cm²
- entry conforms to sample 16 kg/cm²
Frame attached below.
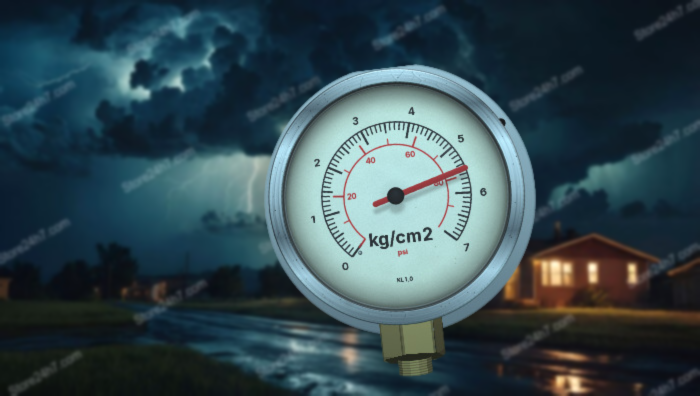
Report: 5.5 kg/cm²
